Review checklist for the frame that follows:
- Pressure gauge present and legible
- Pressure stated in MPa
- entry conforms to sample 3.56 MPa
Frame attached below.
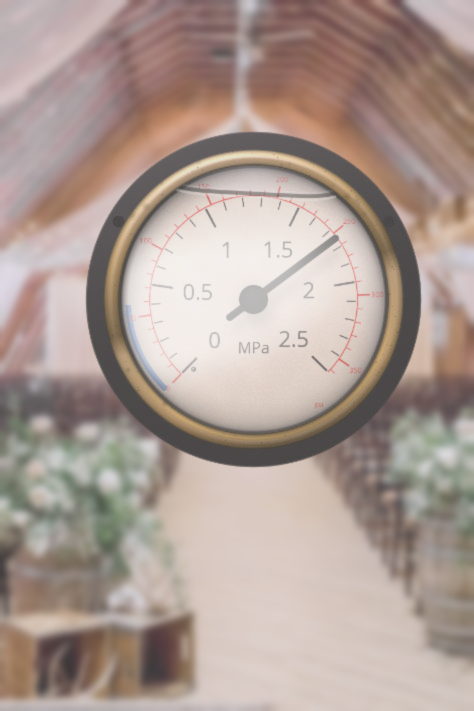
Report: 1.75 MPa
